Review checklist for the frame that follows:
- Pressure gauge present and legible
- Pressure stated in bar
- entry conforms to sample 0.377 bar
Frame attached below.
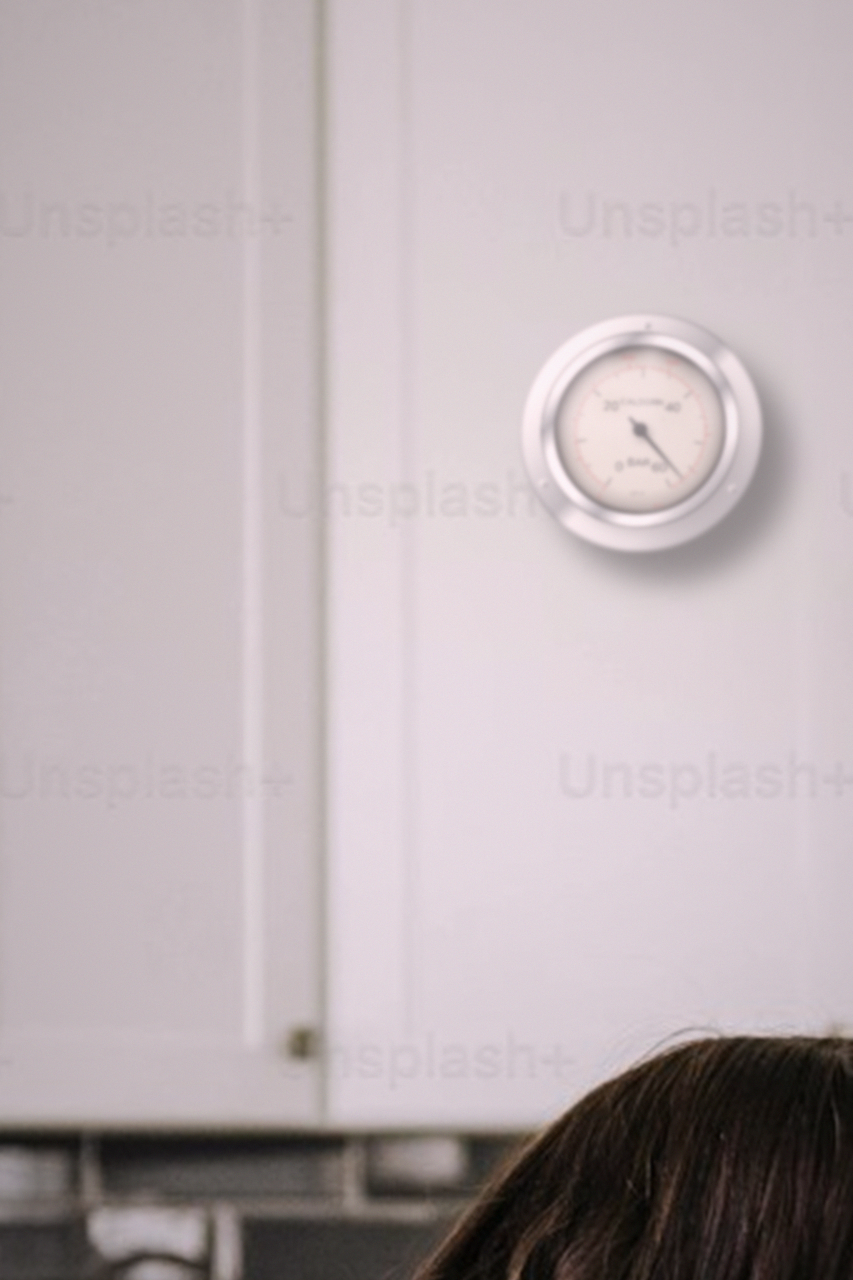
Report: 57.5 bar
